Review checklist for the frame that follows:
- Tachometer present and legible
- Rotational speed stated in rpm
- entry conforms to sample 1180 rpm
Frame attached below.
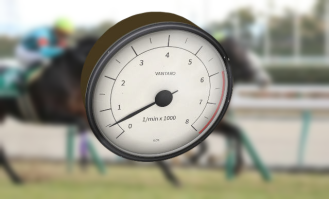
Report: 500 rpm
